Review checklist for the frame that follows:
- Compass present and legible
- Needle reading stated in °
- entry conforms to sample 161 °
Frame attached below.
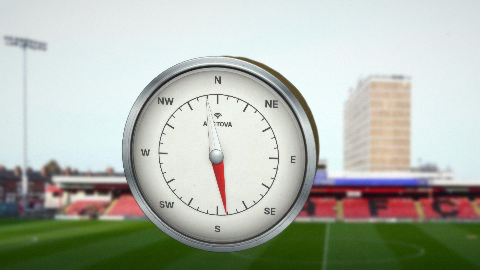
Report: 170 °
